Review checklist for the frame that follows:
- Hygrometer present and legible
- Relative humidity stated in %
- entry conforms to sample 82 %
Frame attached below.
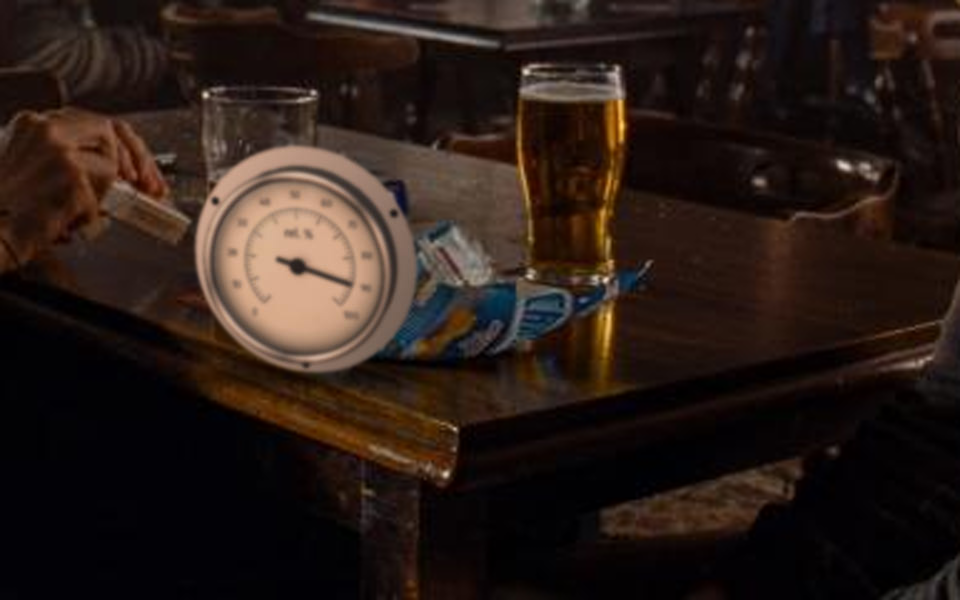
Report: 90 %
